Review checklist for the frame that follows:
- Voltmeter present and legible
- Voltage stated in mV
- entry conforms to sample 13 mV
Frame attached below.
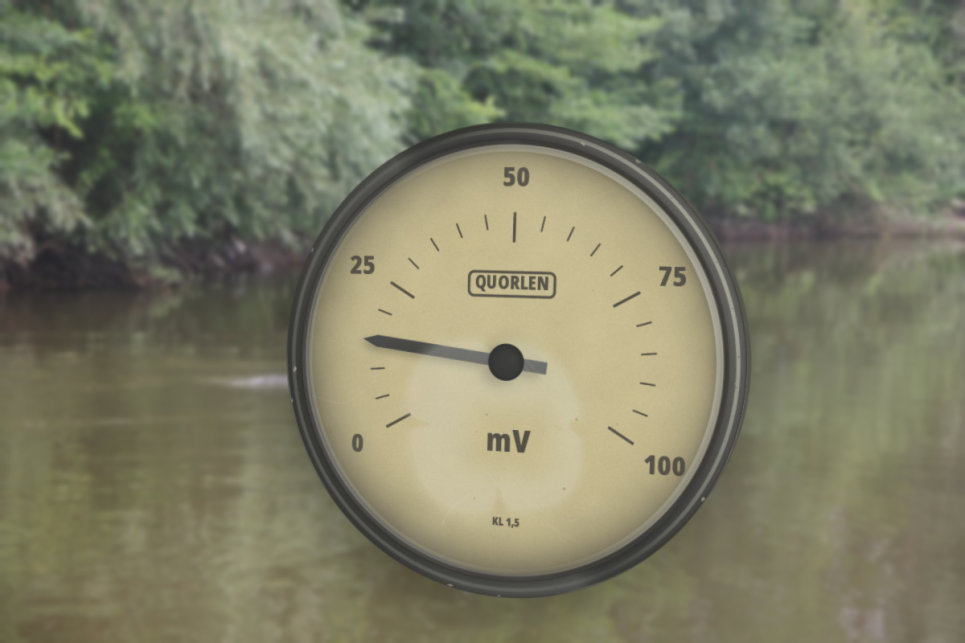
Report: 15 mV
